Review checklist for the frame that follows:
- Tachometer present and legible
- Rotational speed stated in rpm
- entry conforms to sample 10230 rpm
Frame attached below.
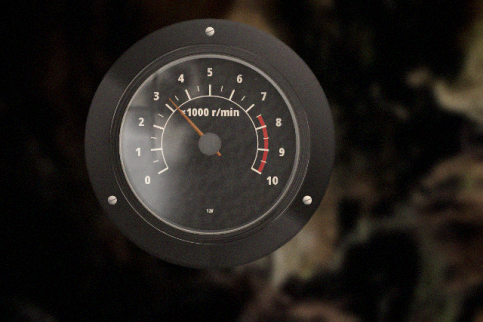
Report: 3250 rpm
